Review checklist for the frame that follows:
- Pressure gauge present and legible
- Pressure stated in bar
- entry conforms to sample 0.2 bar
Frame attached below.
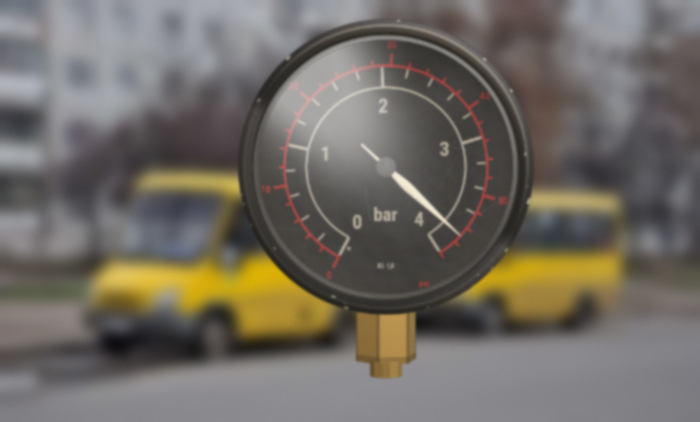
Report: 3.8 bar
